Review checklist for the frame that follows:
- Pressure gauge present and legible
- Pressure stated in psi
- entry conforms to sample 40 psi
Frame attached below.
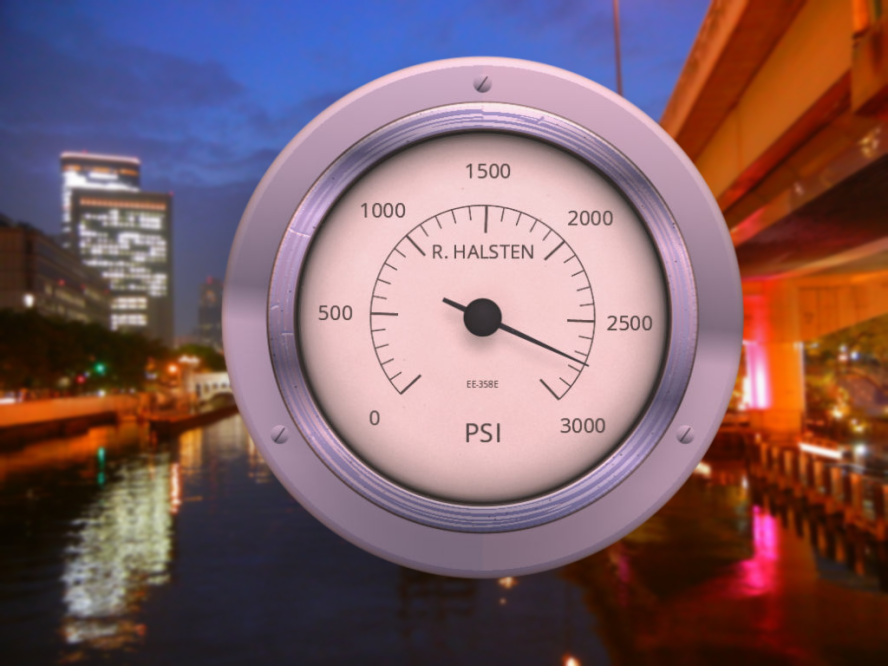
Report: 2750 psi
